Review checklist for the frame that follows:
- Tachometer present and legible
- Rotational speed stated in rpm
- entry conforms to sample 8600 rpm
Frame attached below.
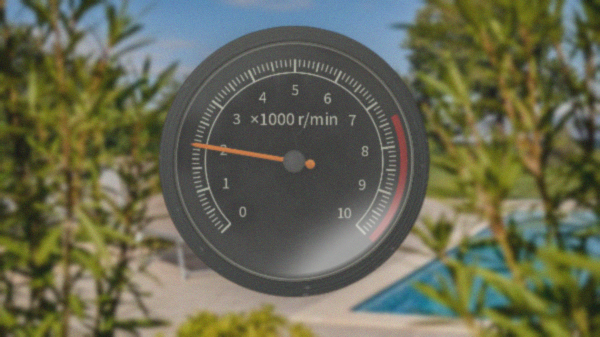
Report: 2000 rpm
